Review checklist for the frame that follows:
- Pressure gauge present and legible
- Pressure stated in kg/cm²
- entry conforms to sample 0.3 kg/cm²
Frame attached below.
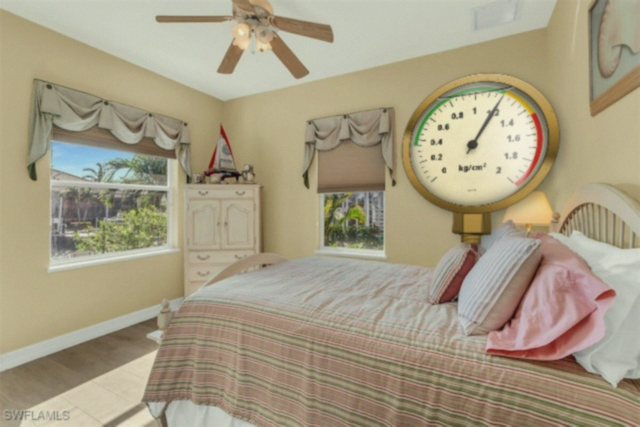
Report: 1.2 kg/cm²
